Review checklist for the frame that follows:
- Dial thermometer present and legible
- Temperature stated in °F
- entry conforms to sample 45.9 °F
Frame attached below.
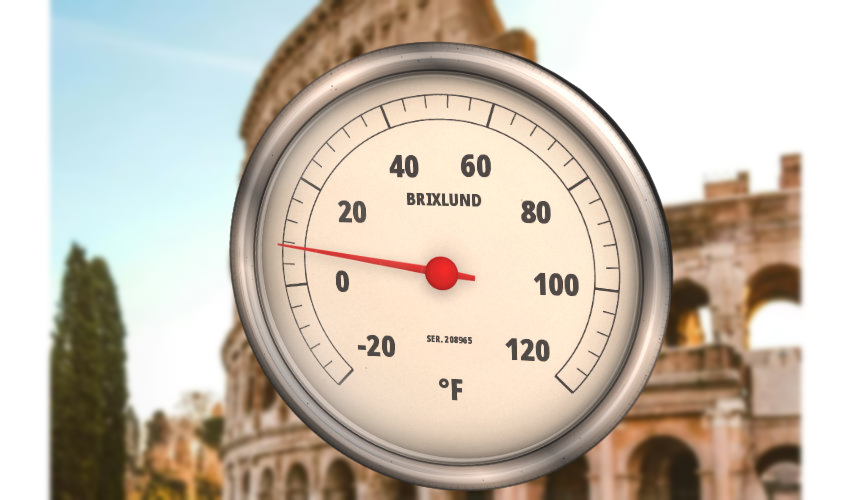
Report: 8 °F
